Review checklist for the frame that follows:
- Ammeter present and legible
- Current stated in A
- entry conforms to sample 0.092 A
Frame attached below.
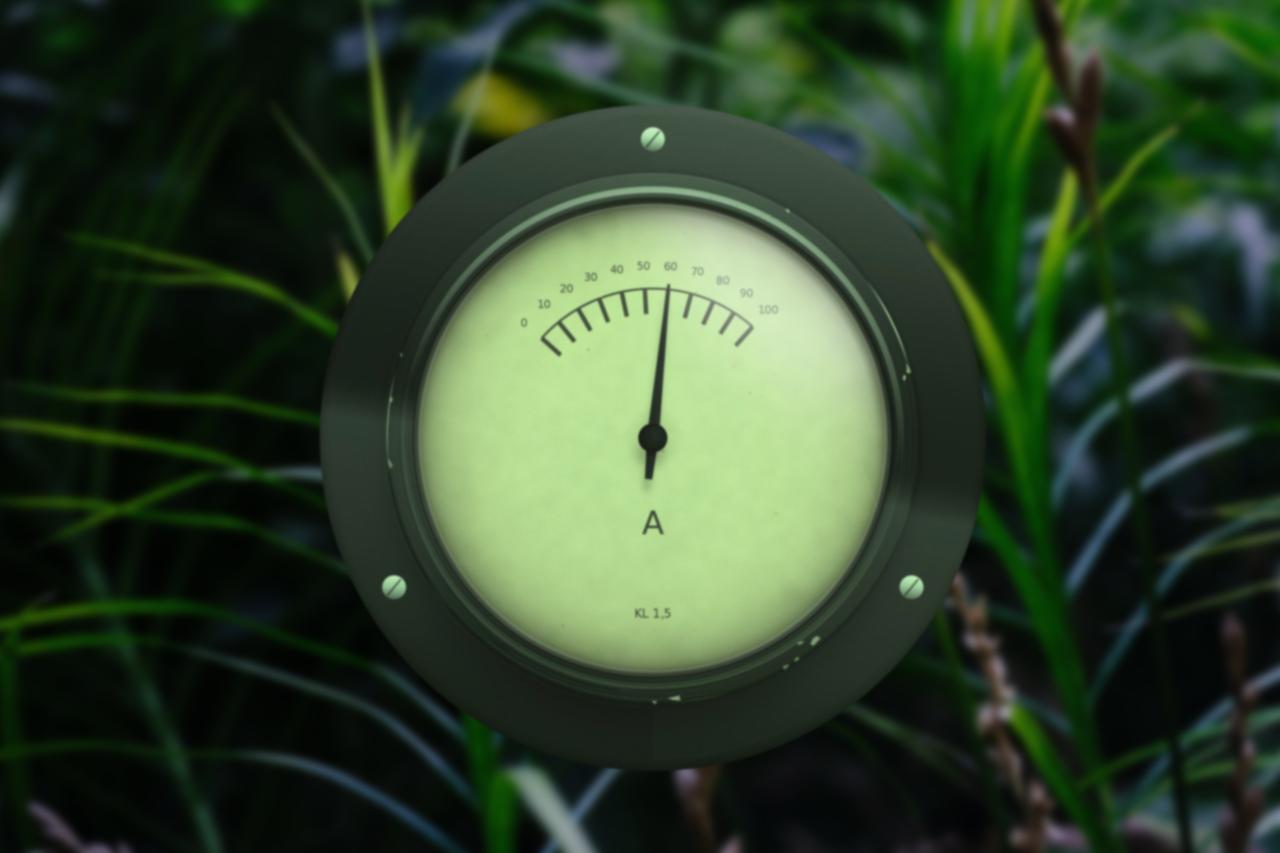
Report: 60 A
